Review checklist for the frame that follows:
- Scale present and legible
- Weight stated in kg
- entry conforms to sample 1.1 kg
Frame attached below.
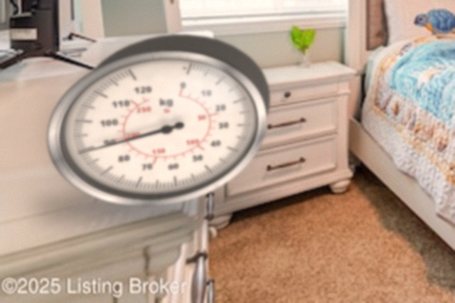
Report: 90 kg
